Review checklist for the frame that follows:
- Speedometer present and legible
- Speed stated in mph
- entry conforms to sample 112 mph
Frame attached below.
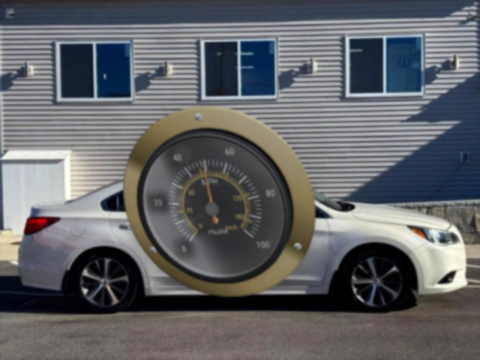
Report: 50 mph
